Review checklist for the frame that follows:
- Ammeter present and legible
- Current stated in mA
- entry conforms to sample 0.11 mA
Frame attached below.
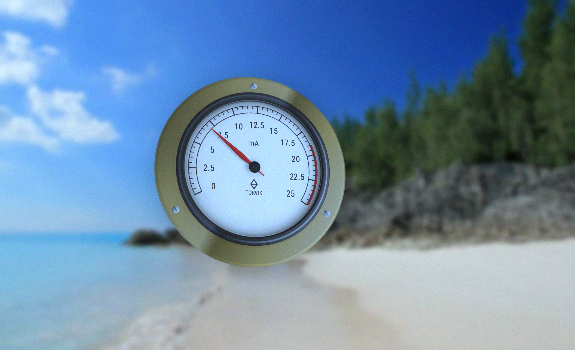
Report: 7 mA
